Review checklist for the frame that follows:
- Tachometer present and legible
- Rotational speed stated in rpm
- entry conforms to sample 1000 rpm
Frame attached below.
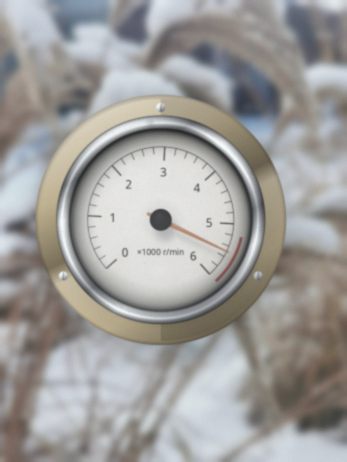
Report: 5500 rpm
